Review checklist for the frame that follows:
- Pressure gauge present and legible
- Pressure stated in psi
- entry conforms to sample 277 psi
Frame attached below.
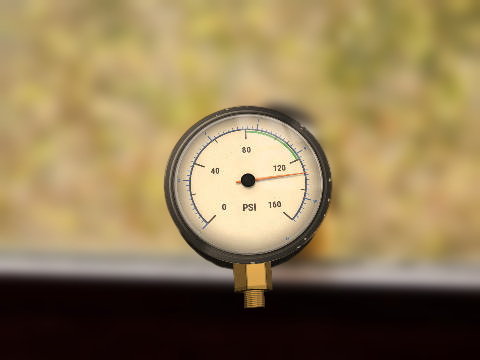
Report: 130 psi
